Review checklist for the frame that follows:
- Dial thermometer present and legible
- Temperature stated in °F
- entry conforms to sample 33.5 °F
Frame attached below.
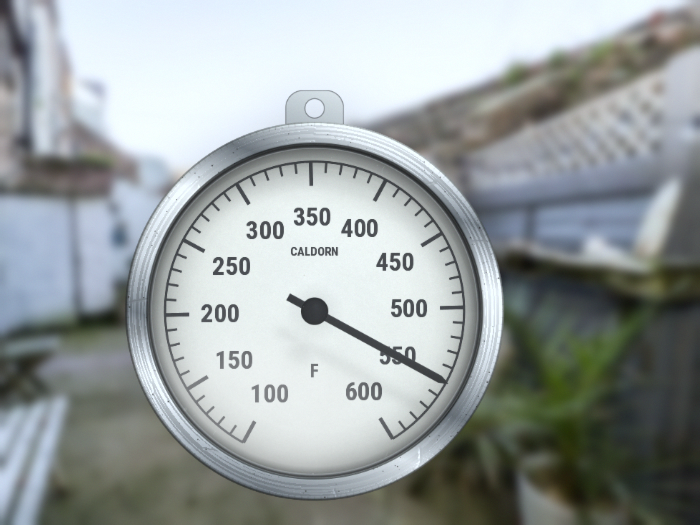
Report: 550 °F
